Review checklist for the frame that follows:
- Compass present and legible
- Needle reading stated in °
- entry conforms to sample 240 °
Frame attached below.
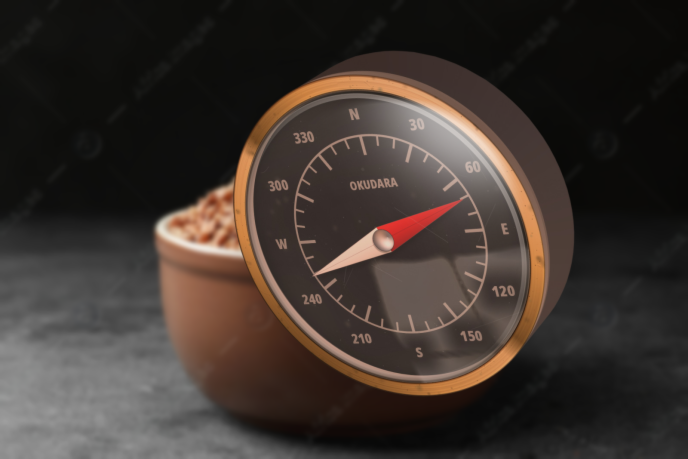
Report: 70 °
